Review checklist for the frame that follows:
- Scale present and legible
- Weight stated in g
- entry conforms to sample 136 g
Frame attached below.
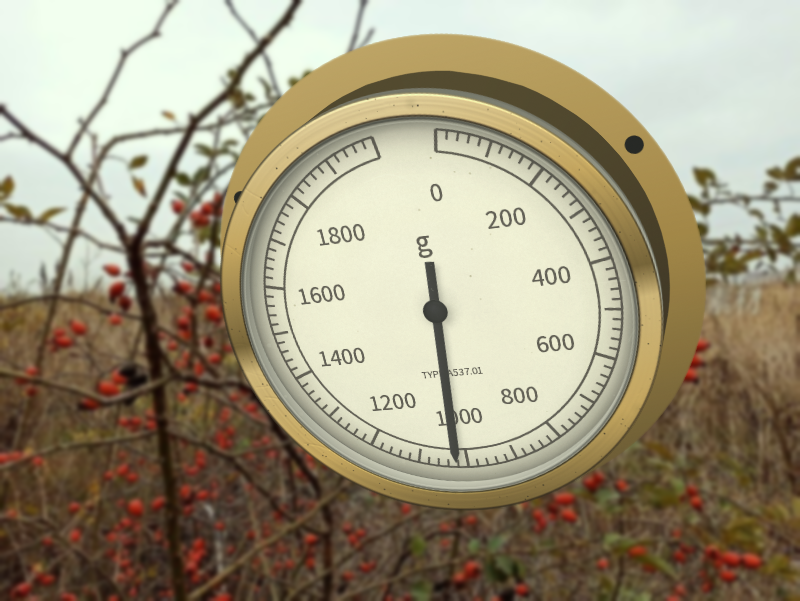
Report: 1020 g
